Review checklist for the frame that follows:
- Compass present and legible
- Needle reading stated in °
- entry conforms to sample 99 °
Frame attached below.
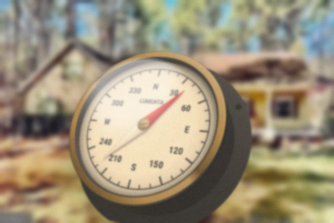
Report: 40 °
